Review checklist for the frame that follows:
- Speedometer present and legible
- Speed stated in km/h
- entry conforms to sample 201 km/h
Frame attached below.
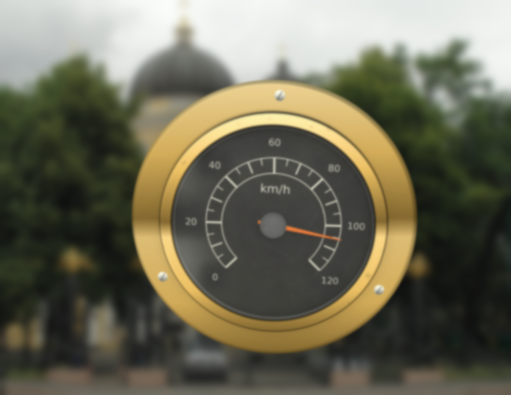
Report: 105 km/h
